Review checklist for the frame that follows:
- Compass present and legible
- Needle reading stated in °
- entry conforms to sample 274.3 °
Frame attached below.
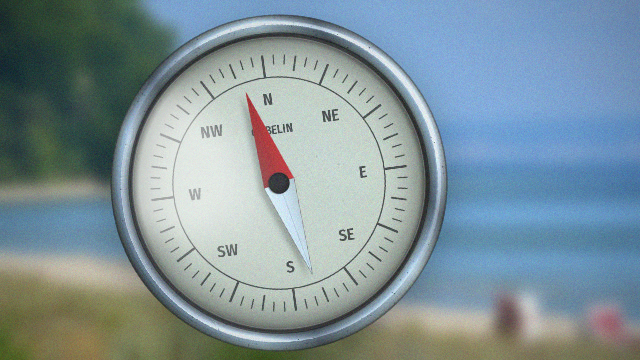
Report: 347.5 °
